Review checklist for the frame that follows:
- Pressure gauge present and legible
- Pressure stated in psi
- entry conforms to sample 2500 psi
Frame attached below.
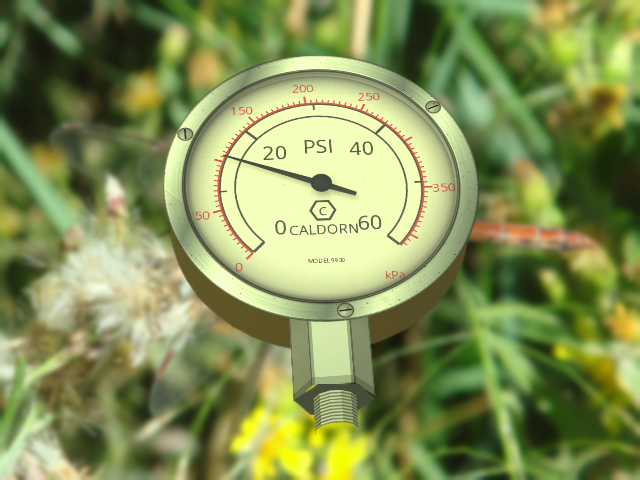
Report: 15 psi
